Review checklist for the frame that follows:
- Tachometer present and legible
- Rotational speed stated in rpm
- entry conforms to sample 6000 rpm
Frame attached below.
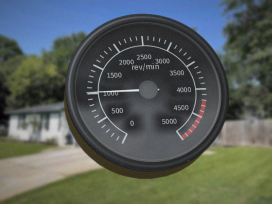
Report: 1000 rpm
